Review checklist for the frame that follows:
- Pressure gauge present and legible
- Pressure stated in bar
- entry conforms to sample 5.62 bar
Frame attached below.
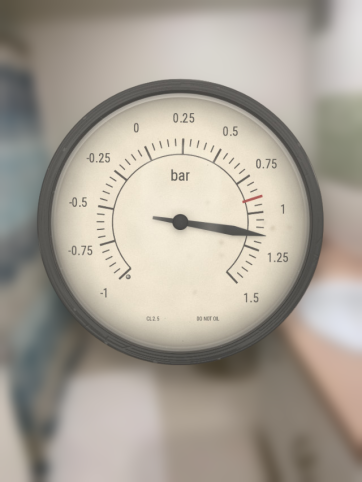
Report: 1.15 bar
